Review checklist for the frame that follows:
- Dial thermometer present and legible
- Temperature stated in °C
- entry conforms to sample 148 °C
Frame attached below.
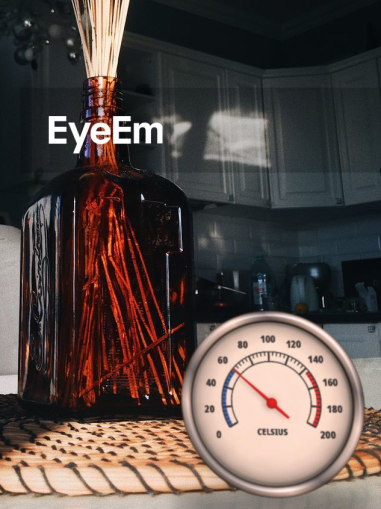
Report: 60 °C
